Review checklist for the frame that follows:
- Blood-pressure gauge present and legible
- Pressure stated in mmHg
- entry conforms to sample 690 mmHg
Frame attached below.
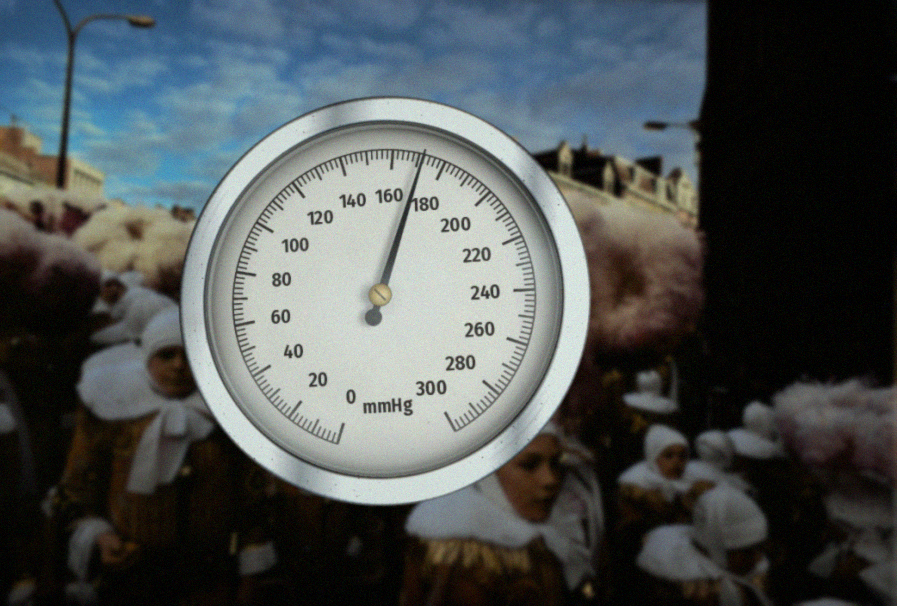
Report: 172 mmHg
